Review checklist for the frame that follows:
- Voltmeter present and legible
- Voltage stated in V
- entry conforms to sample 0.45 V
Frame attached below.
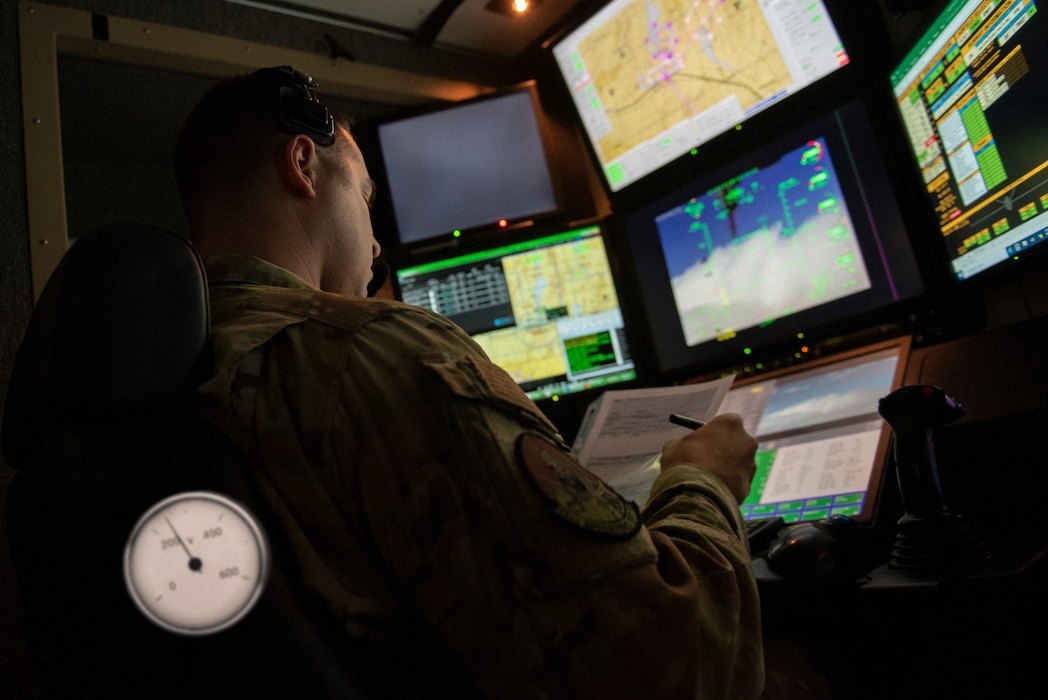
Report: 250 V
